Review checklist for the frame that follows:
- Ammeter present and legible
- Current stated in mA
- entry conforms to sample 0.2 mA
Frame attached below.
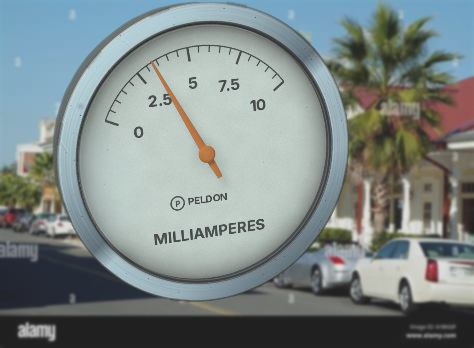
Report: 3.25 mA
